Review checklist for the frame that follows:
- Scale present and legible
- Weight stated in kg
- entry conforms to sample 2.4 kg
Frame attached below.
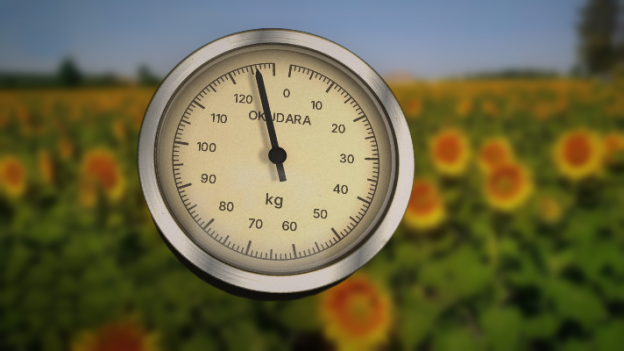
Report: 126 kg
